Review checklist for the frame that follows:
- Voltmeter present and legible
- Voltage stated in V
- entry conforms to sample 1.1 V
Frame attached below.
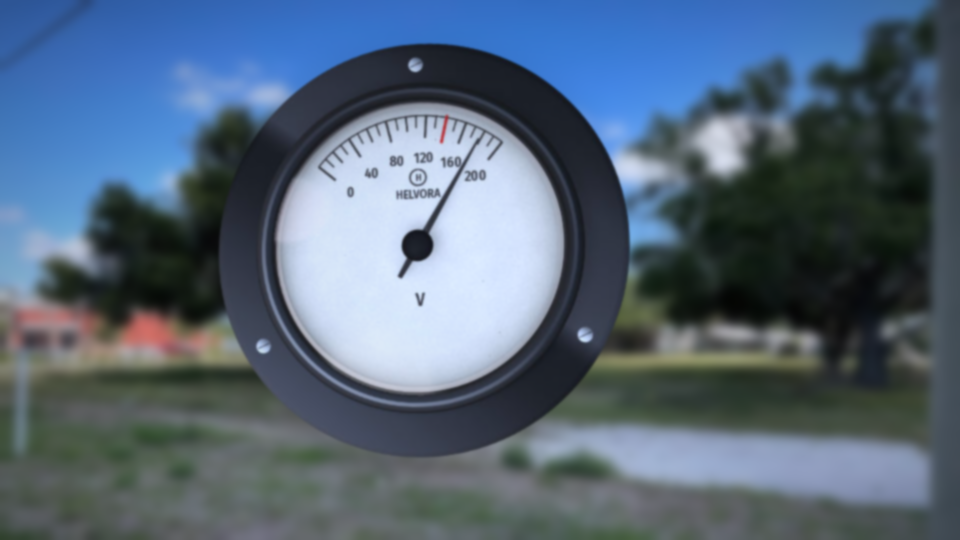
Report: 180 V
